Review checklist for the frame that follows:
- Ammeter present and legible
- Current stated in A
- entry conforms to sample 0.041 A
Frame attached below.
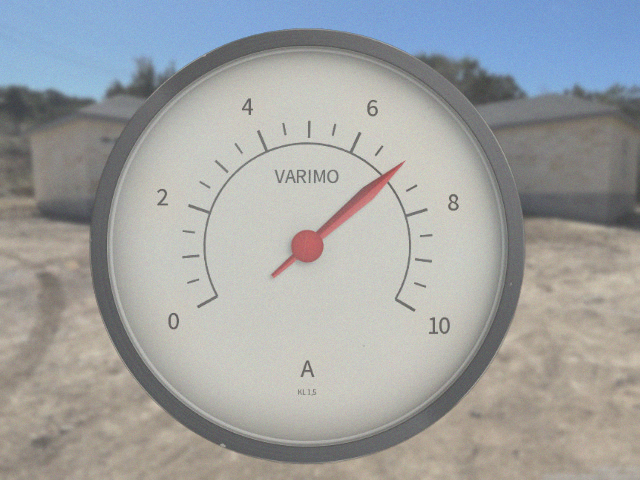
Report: 7 A
